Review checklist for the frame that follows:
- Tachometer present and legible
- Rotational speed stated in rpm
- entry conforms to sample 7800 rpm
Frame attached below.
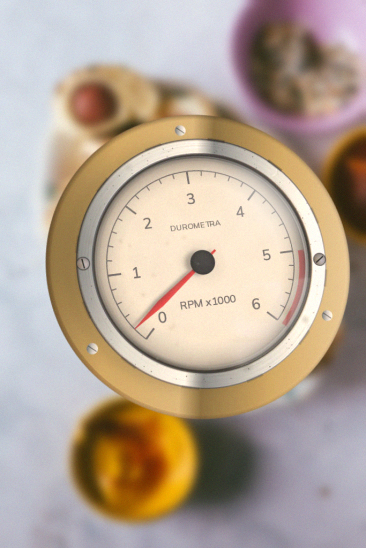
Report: 200 rpm
